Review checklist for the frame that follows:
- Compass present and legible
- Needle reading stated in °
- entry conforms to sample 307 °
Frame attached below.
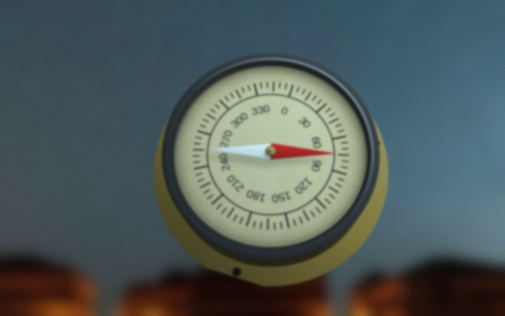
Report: 75 °
